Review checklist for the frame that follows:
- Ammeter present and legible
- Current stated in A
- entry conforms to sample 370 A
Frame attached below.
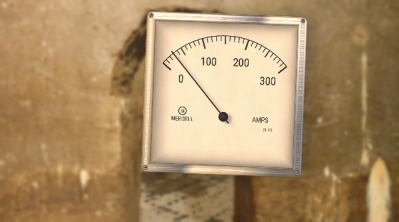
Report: 30 A
